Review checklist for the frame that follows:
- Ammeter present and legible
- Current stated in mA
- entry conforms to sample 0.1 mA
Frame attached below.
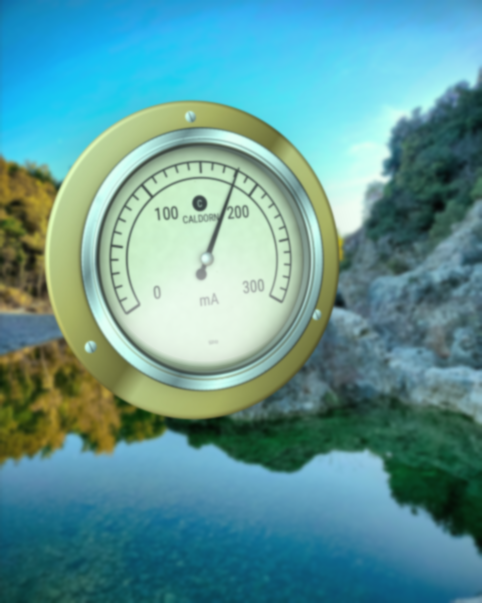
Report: 180 mA
